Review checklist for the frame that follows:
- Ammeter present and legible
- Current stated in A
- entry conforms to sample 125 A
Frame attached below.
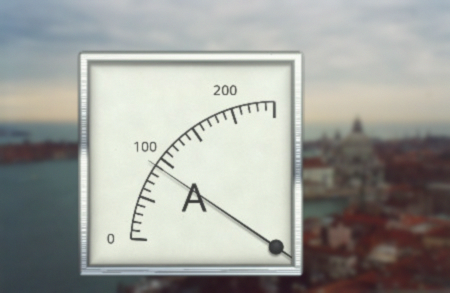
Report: 90 A
